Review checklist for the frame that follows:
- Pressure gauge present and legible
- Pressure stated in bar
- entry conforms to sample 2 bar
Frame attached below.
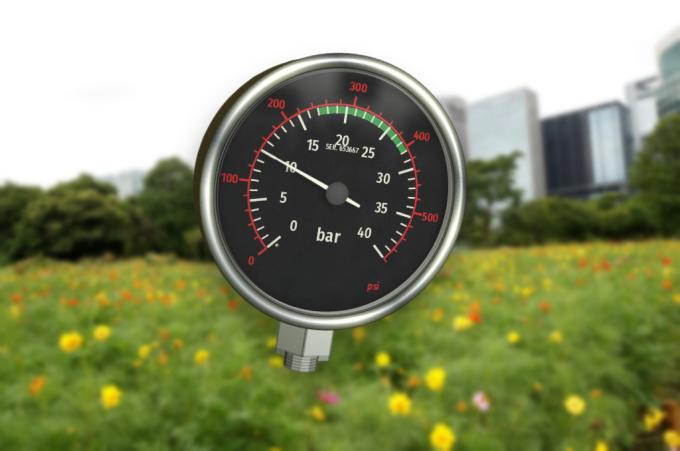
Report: 10 bar
